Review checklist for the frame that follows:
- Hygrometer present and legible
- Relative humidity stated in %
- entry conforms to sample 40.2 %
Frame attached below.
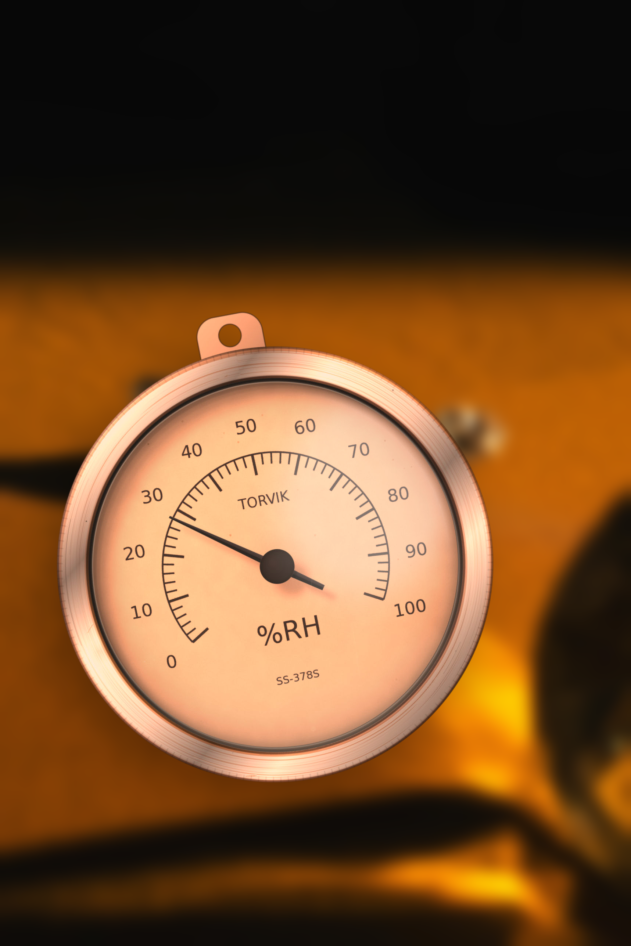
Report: 28 %
